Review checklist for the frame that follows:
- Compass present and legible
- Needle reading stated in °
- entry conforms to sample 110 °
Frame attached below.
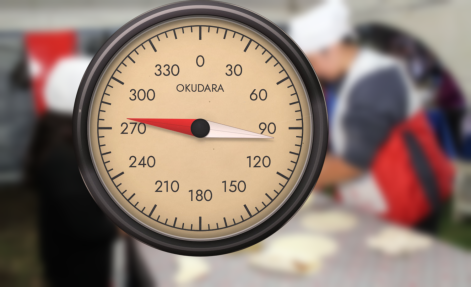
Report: 277.5 °
